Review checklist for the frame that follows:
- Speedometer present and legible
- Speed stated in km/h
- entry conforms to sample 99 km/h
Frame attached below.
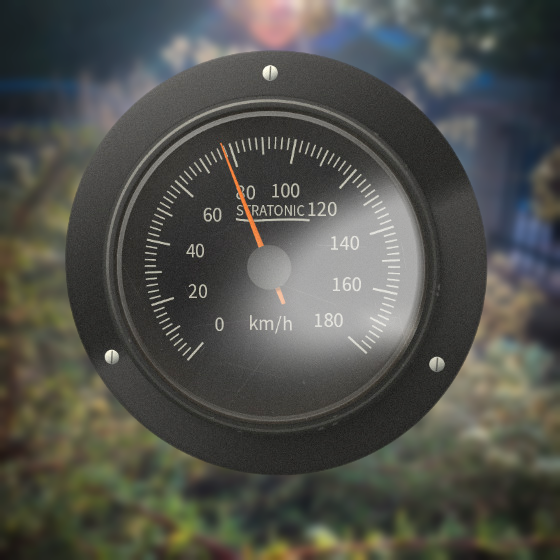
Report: 78 km/h
